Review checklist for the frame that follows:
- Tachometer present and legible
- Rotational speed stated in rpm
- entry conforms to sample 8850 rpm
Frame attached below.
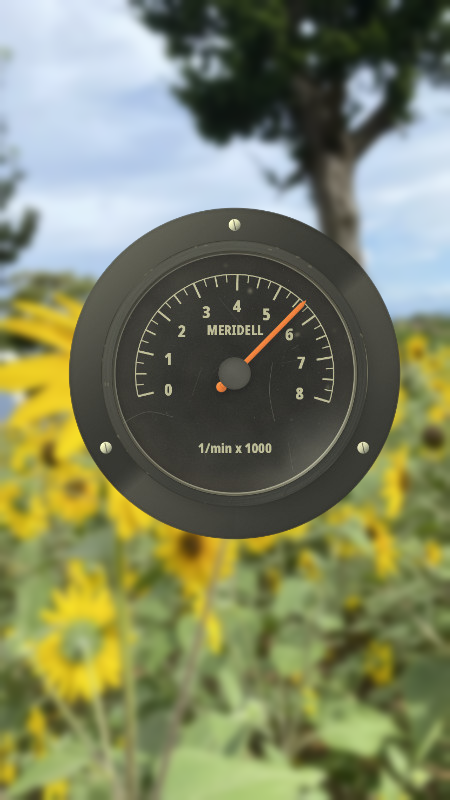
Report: 5625 rpm
